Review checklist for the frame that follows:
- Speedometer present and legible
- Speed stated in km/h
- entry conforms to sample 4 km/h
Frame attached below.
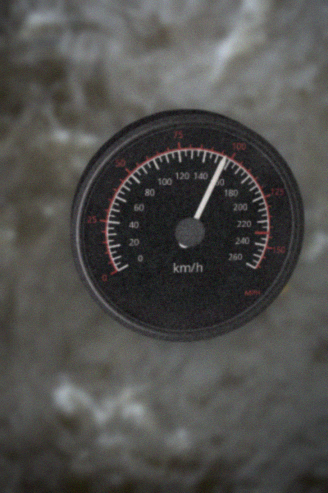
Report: 155 km/h
